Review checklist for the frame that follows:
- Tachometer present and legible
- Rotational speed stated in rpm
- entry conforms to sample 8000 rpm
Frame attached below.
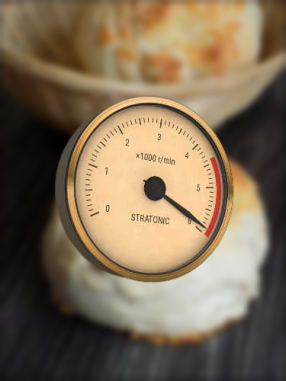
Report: 5900 rpm
